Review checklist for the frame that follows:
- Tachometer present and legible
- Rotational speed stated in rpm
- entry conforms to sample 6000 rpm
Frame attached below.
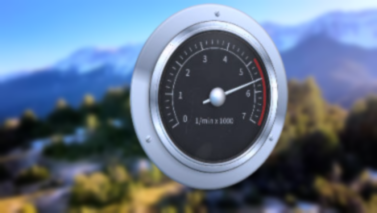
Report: 5600 rpm
